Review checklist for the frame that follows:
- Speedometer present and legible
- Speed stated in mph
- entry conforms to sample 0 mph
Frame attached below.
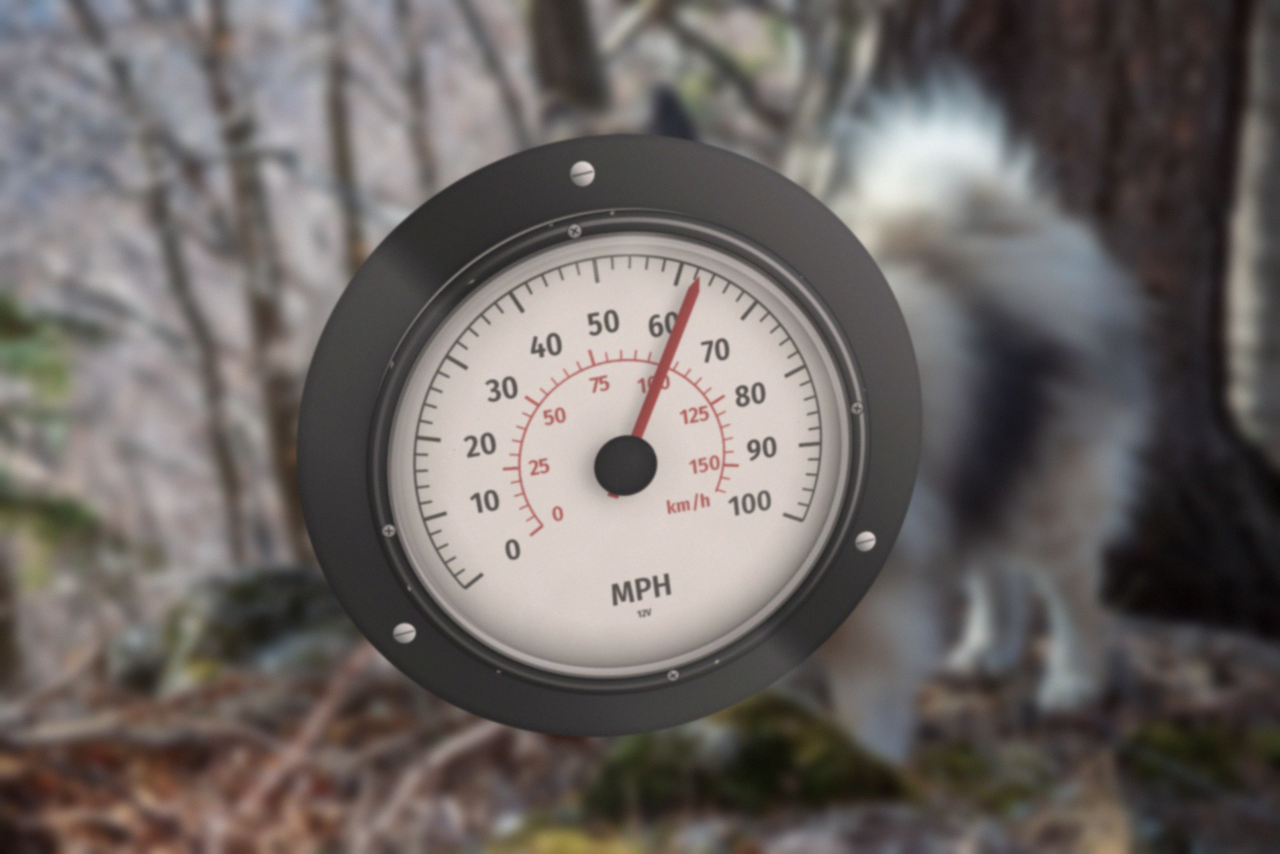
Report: 62 mph
